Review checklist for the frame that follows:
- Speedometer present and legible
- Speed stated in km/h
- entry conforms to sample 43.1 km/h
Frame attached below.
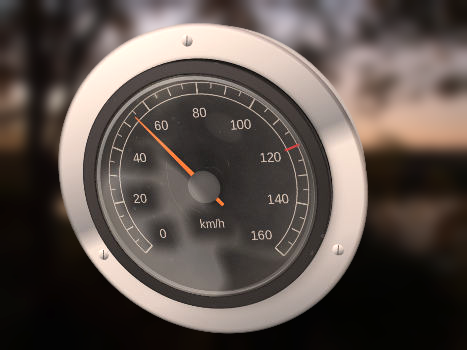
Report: 55 km/h
